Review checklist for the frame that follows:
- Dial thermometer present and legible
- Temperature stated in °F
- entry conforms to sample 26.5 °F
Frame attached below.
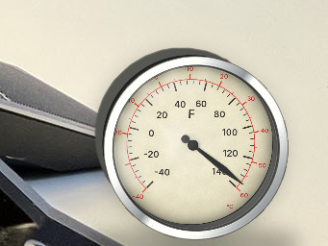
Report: 136 °F
